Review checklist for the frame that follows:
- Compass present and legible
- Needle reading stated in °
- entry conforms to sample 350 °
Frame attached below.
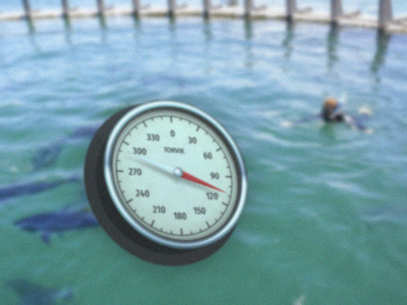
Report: 110 °
